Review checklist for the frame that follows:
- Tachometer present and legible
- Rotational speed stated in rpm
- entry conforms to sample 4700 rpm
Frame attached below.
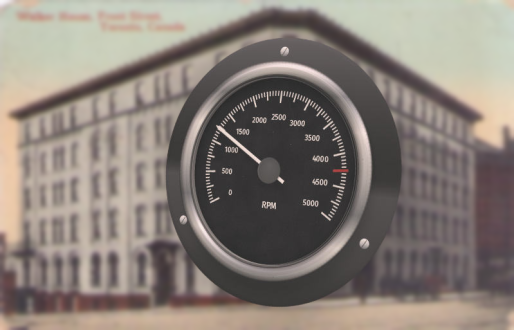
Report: 1250 rpm
